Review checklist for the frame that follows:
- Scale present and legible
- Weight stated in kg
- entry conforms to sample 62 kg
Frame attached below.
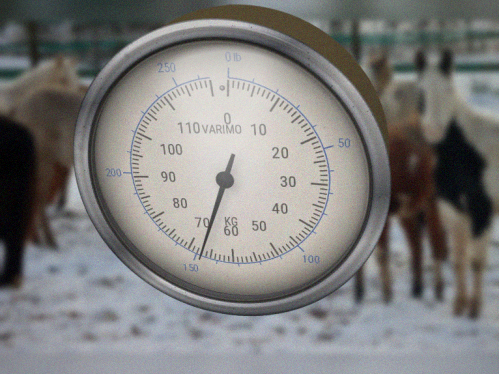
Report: 67 kg
